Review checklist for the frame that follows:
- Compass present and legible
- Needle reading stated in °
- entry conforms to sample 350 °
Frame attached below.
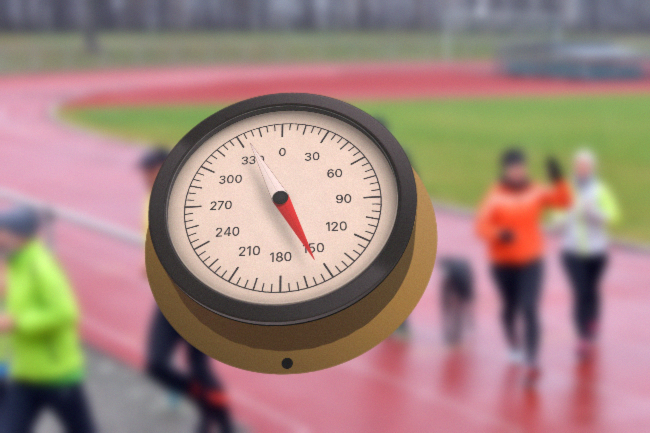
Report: 155 °
